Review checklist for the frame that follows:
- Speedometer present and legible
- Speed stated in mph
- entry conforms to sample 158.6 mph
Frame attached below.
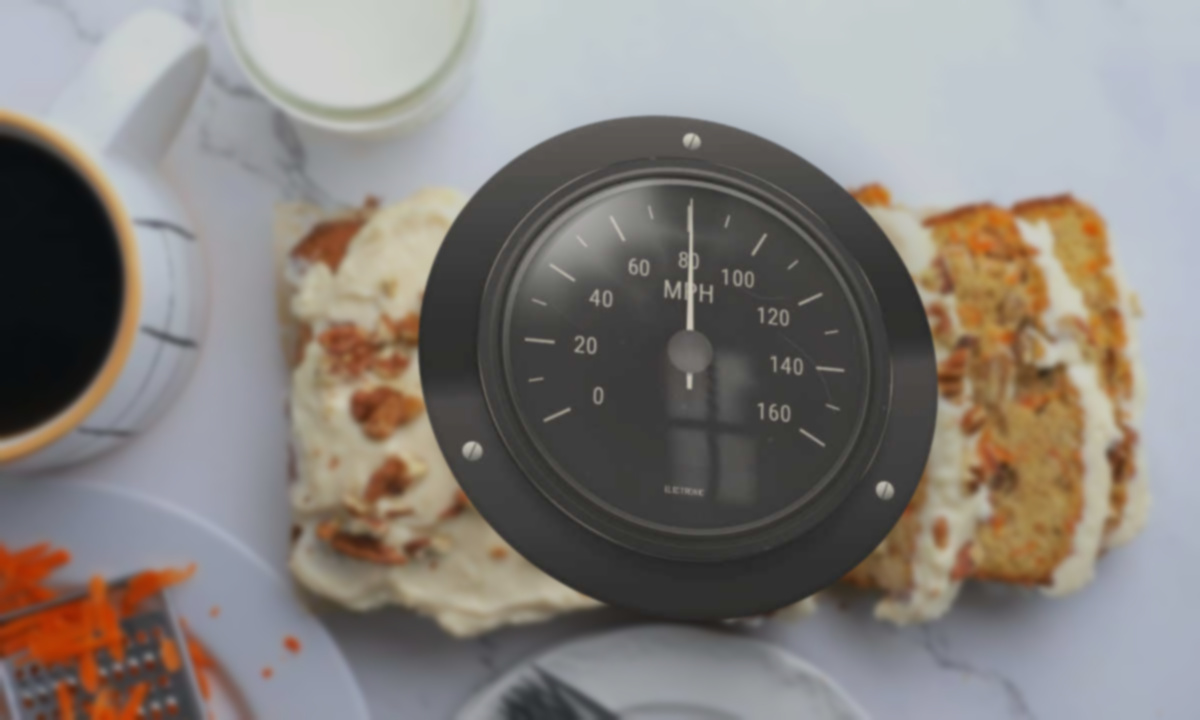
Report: 80 mph
